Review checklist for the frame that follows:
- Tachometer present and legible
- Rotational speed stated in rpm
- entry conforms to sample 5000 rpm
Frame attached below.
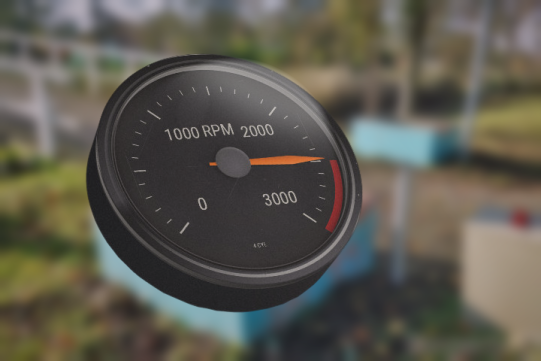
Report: 2500 rpm
